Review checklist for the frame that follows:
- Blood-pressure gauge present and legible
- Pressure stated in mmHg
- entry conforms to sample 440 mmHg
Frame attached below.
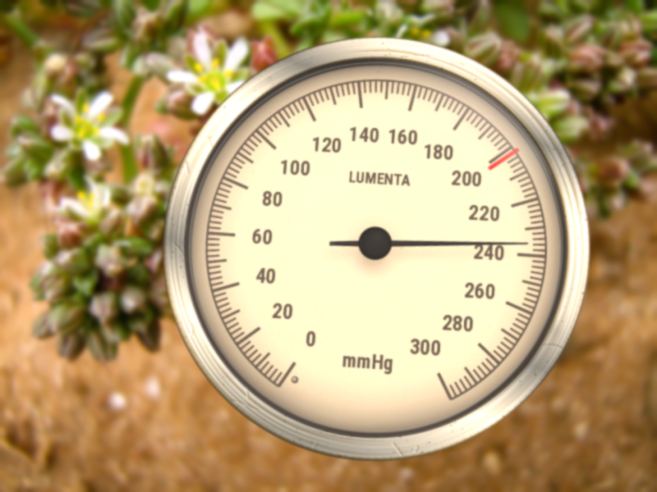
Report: 236 mmHg
